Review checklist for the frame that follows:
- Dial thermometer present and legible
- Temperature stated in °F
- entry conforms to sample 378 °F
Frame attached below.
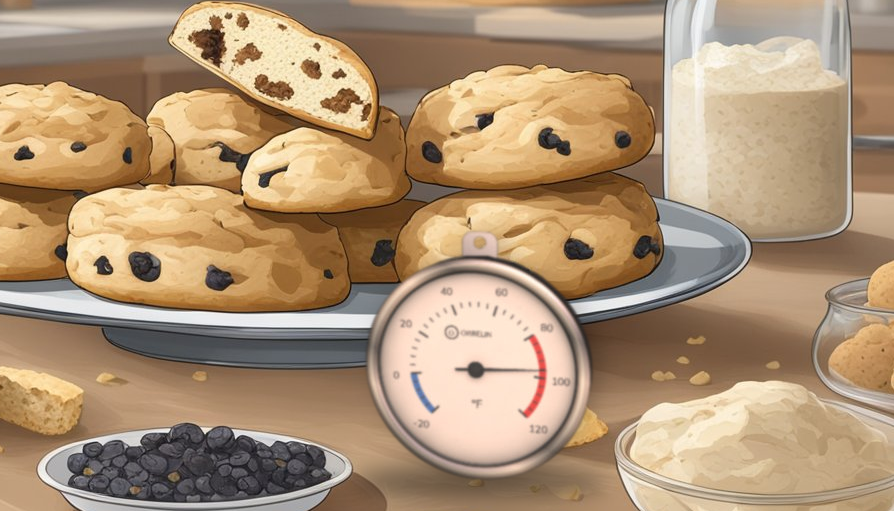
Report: 96 °F
